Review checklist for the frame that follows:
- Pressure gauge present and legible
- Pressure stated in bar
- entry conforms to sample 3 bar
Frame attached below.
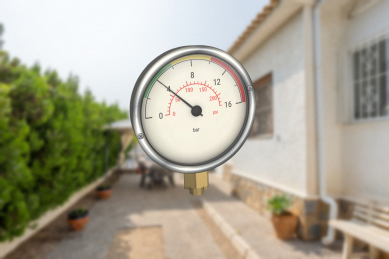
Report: 4 bar
